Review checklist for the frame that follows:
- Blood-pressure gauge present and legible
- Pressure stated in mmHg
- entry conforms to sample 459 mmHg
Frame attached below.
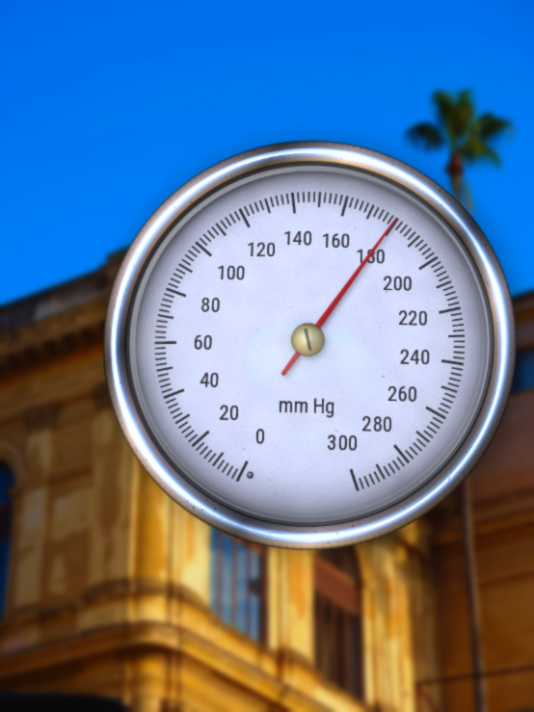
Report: 180 mmHg
